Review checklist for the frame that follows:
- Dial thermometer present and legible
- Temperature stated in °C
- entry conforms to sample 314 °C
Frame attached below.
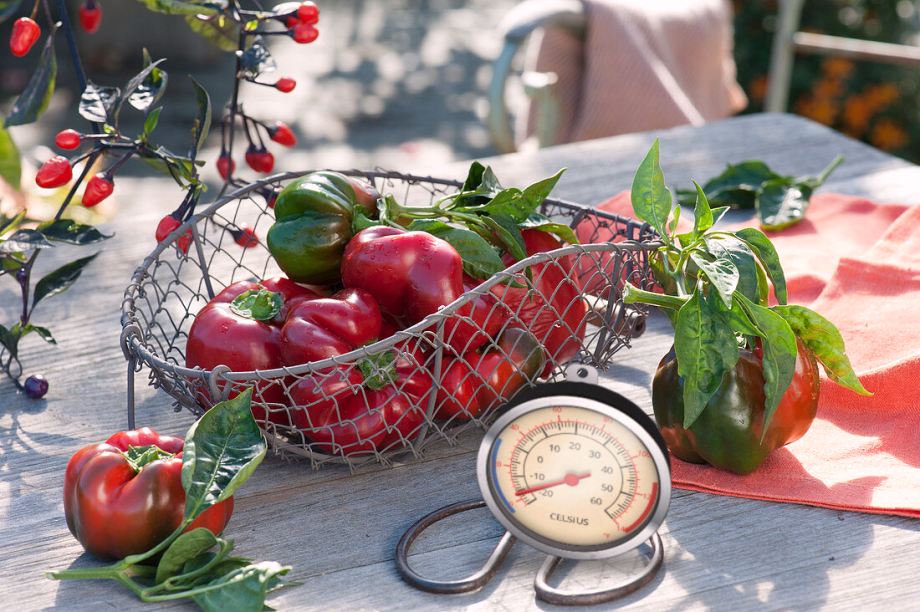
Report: -15 °C
